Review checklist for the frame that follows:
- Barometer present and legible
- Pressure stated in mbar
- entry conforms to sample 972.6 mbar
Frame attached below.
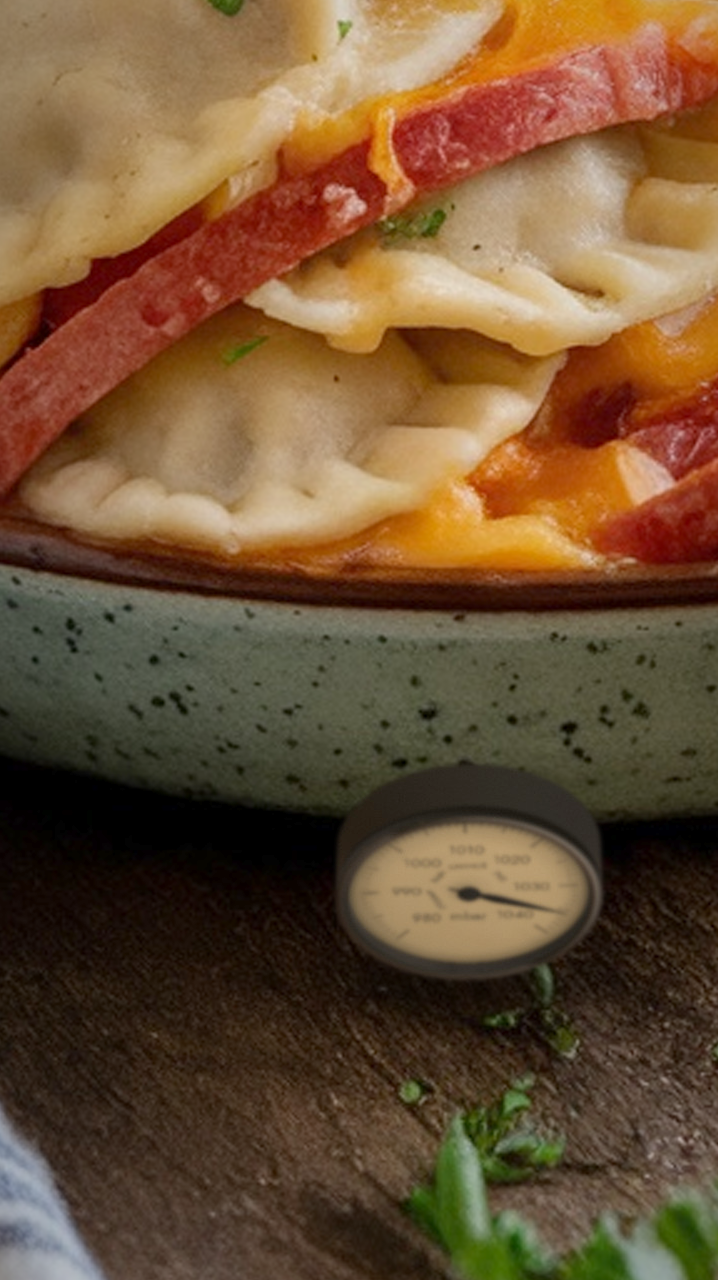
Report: 1035 mbar
